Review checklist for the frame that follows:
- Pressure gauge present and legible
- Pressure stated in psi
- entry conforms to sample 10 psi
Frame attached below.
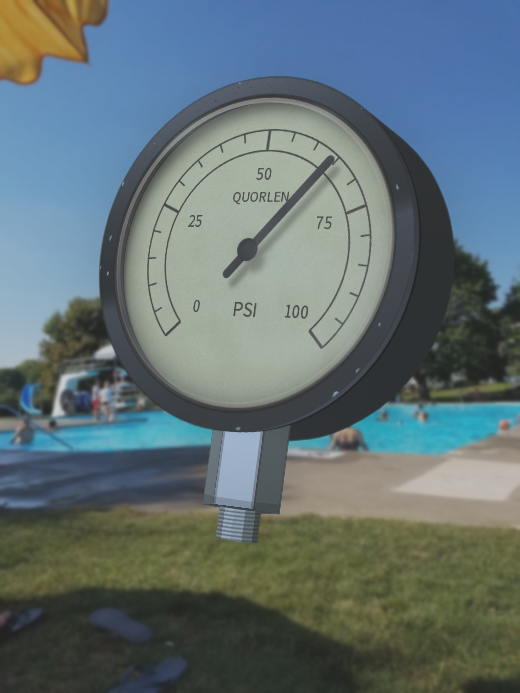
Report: 65 psi
